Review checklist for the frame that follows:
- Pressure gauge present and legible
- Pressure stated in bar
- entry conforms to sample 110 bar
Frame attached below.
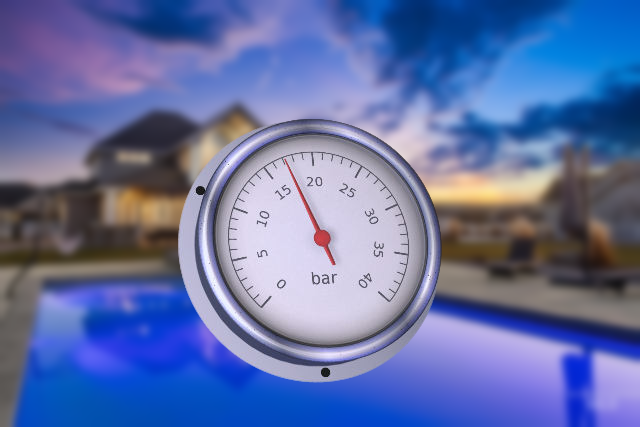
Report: 17 bar
